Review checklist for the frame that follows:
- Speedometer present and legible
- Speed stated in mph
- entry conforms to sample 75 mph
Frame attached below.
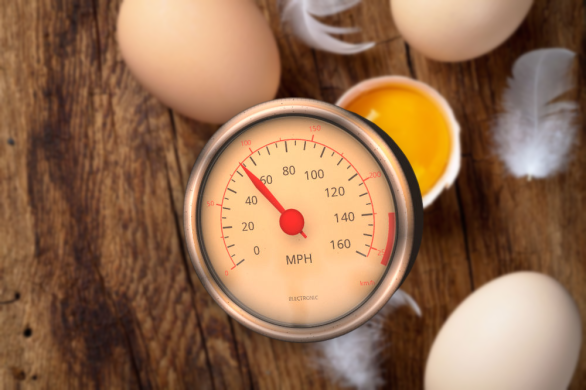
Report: 55 mph
